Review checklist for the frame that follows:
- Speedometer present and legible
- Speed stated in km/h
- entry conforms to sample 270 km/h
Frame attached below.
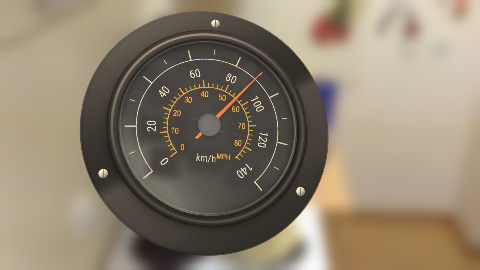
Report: 90 km/h
